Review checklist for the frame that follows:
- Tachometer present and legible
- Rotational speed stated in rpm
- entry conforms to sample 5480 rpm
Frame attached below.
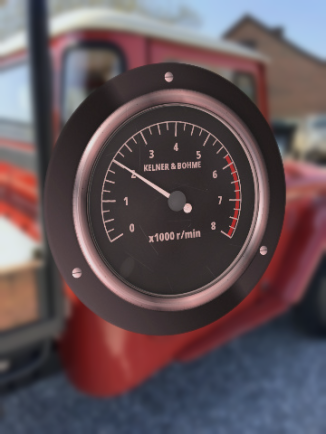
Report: 2000 rpm
